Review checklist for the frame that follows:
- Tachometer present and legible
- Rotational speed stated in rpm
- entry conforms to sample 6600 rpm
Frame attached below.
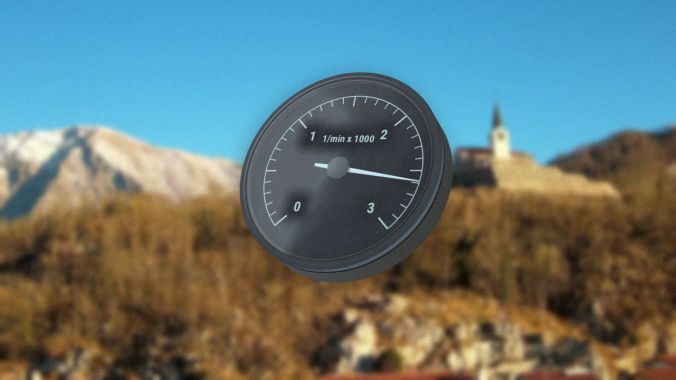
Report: 2600 rpm
